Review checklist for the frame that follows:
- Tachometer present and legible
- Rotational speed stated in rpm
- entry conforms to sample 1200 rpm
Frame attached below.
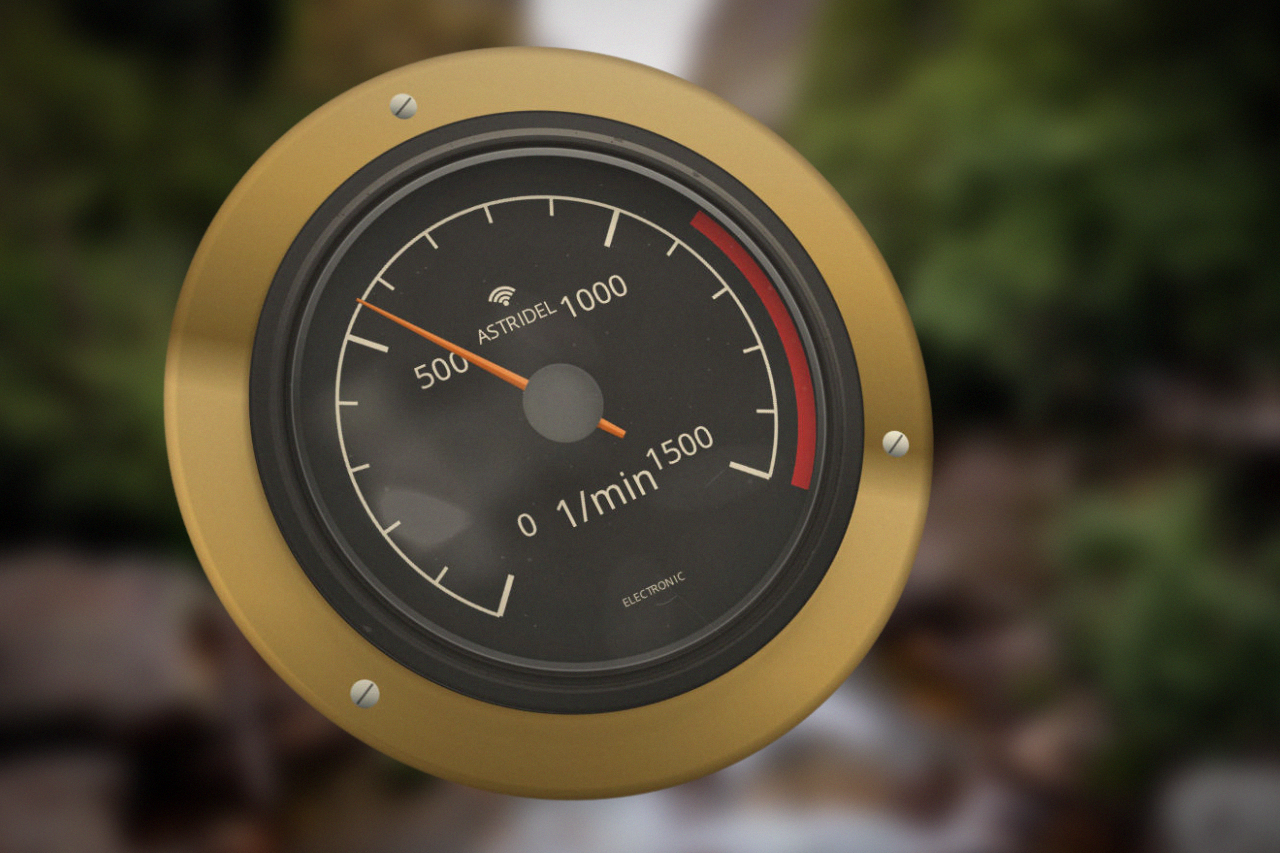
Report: 550 rpm
